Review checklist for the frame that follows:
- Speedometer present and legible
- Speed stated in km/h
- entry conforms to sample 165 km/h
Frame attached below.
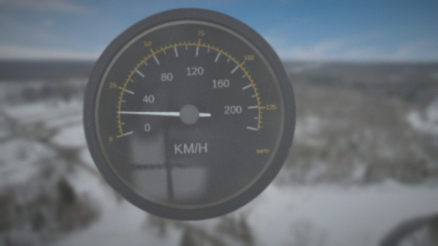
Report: 20 km/h
